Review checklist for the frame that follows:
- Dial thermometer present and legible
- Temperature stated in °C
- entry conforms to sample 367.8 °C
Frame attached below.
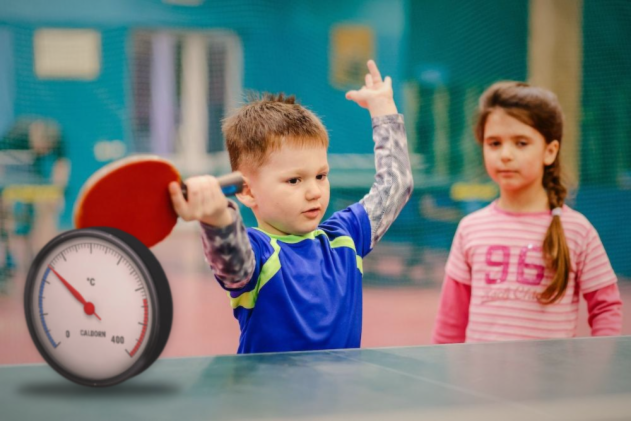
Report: 125 °C
